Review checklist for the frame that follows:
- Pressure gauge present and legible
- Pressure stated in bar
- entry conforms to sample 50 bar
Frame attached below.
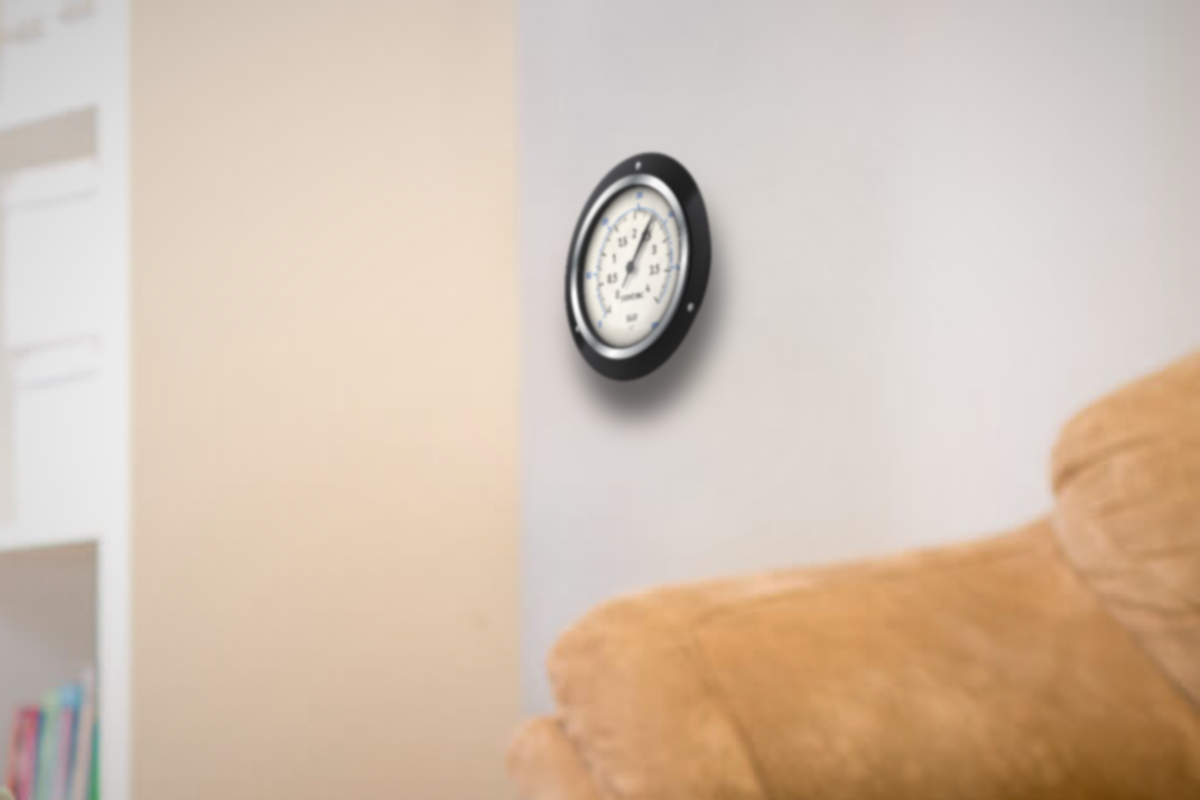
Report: 2.5 bar
